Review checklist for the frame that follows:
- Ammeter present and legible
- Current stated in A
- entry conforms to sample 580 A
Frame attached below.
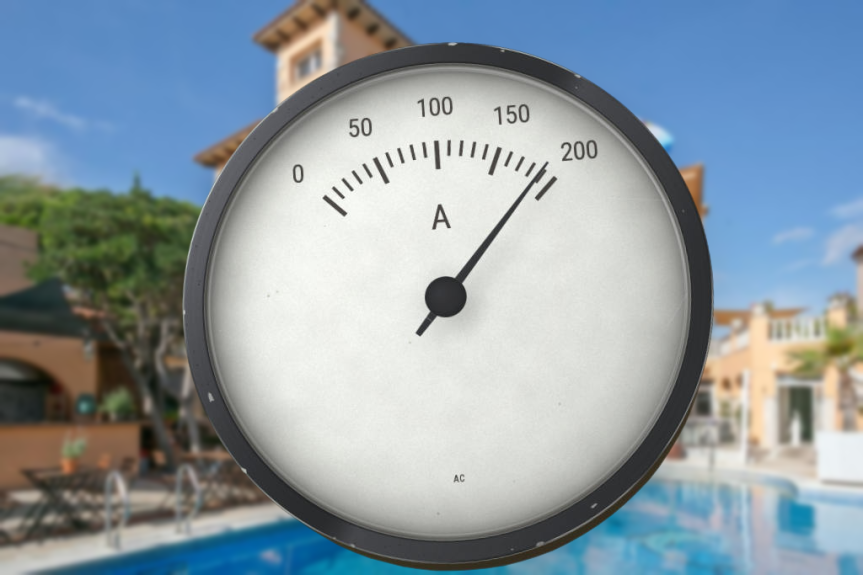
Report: 190 A
